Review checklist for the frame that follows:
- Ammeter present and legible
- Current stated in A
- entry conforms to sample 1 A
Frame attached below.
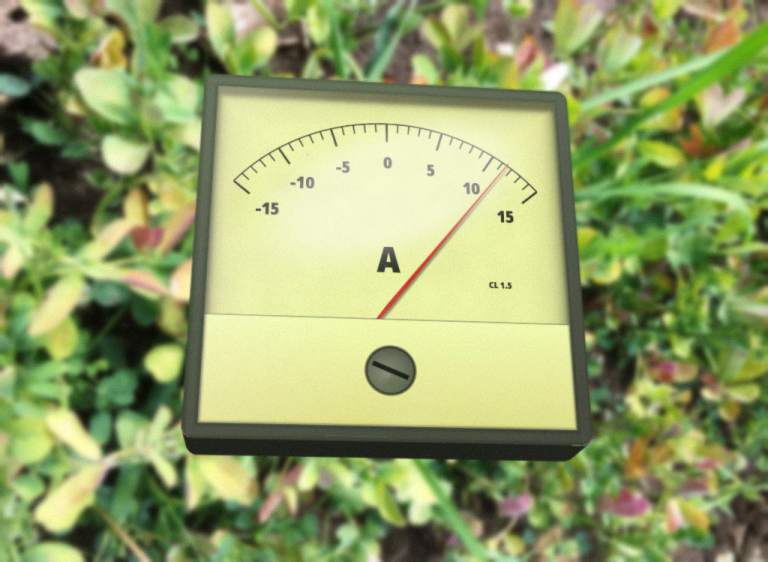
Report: 11.5 A
